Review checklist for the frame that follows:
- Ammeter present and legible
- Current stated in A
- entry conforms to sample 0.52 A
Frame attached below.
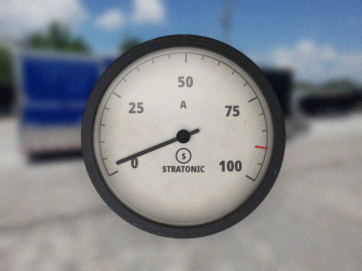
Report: 2.5 A
